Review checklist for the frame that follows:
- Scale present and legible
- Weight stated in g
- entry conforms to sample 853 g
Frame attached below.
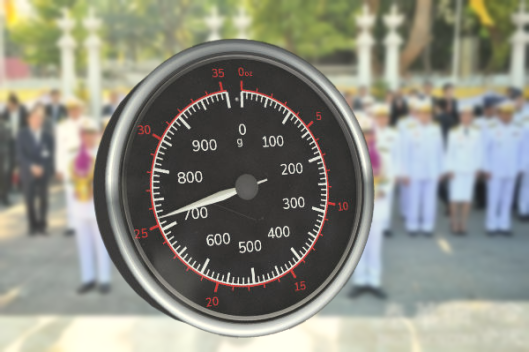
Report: 720 g
